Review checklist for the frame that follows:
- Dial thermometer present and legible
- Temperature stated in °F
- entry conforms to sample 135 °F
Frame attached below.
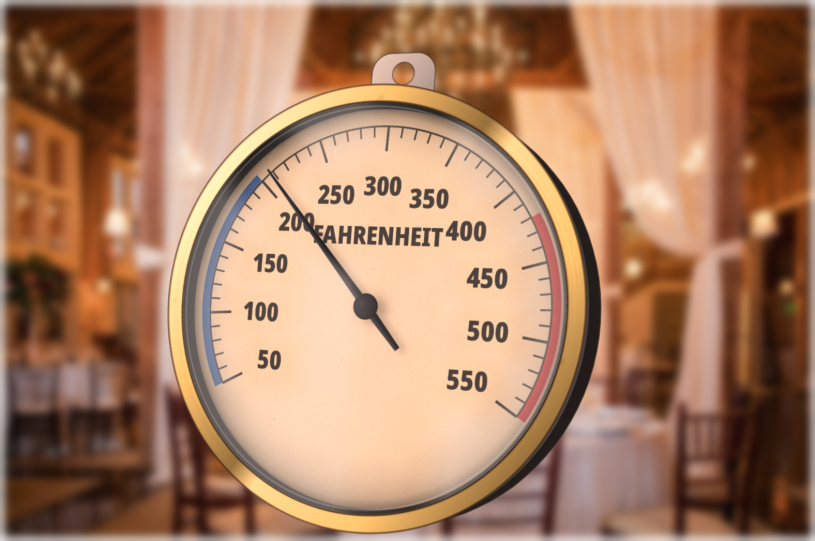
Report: 210 °F
